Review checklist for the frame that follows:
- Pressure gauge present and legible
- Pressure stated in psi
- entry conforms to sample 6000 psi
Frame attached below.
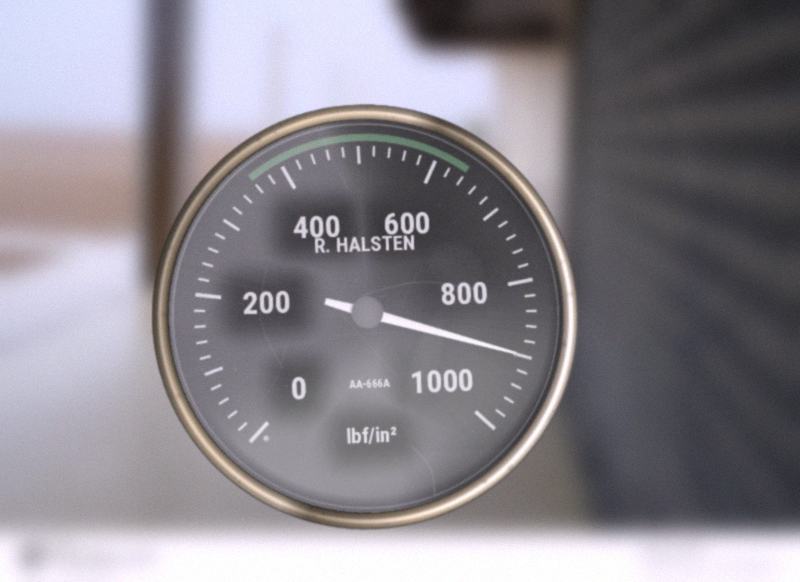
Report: 900 psi
